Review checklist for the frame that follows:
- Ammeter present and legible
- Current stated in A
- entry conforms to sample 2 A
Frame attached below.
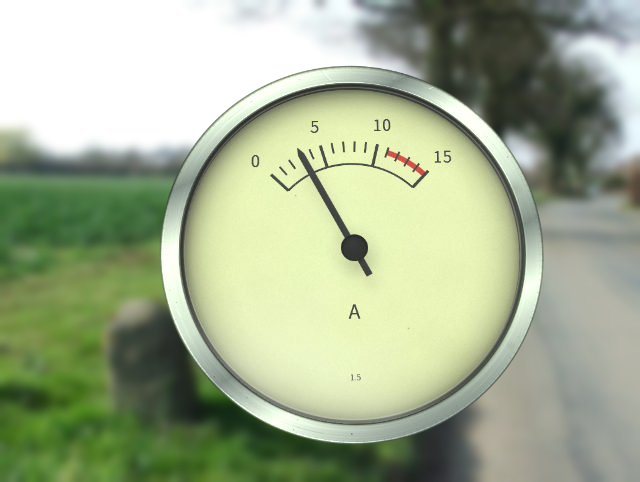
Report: 3 A
